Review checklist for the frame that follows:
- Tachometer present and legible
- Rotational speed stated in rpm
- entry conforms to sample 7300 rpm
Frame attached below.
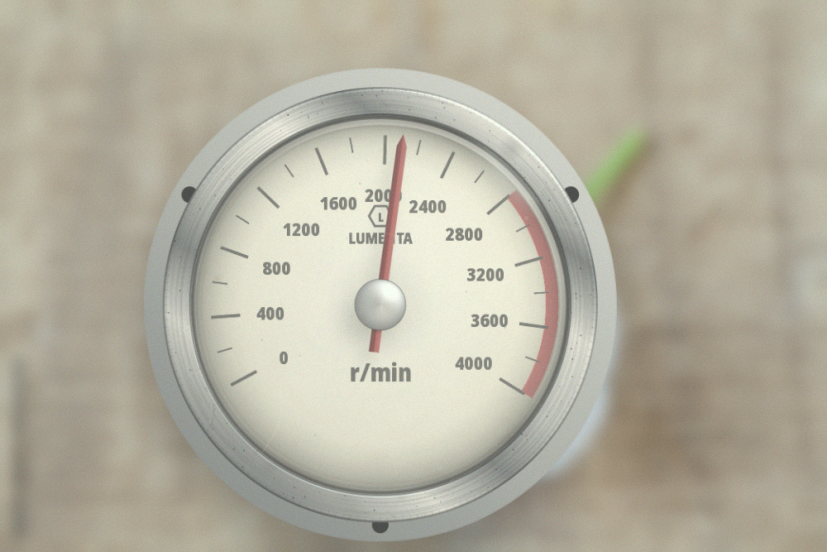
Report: 2100 rpm
